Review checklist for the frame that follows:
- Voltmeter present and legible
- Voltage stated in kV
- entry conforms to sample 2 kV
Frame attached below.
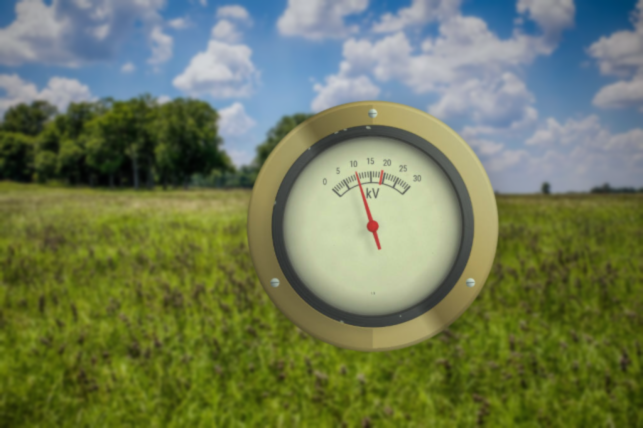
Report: 10 kV
